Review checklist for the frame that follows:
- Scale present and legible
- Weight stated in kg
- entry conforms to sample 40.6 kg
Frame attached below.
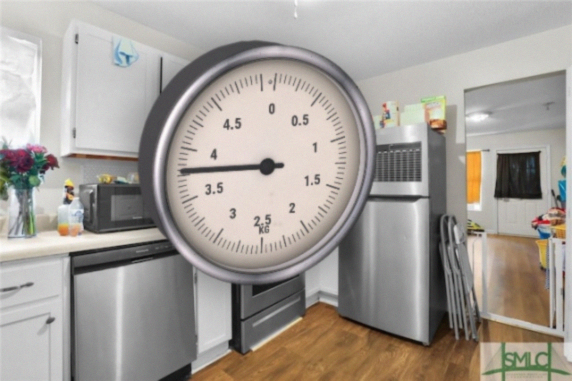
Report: 3.8 kg
